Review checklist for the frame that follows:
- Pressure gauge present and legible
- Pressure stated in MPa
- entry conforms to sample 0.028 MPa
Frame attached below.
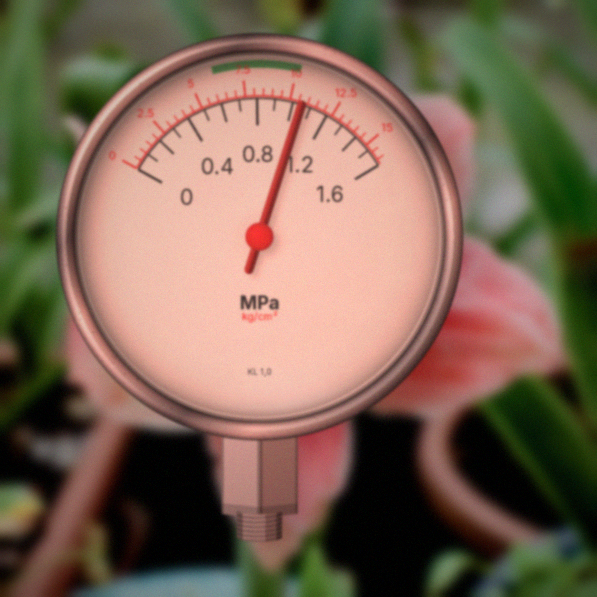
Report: 1.05 MPa
